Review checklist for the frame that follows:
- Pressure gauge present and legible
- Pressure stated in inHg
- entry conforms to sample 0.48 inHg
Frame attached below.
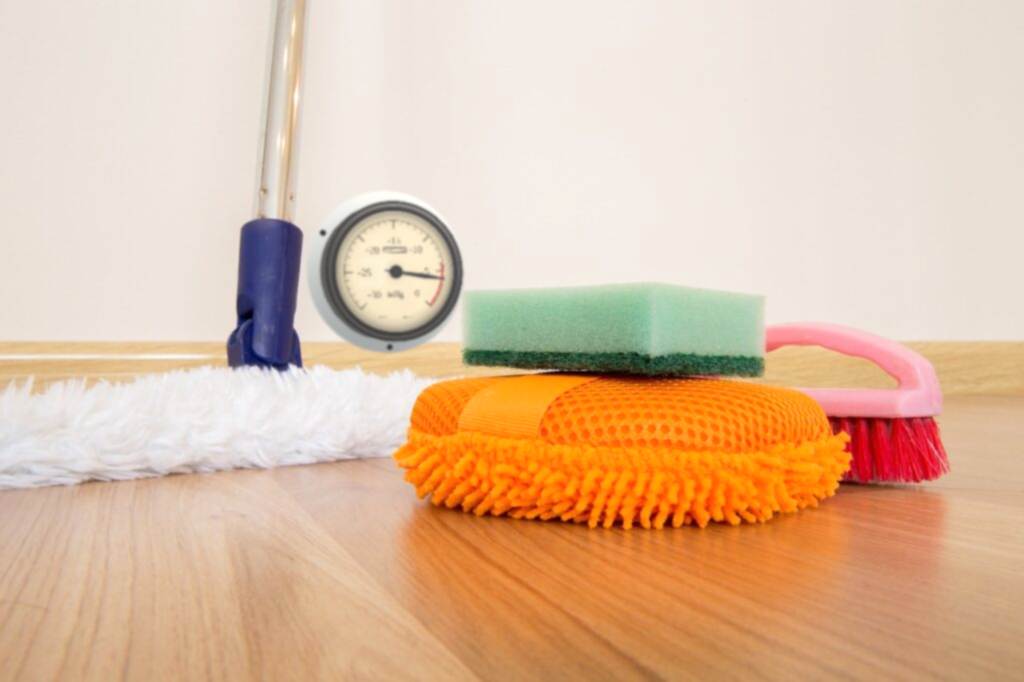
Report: -4 inHg
